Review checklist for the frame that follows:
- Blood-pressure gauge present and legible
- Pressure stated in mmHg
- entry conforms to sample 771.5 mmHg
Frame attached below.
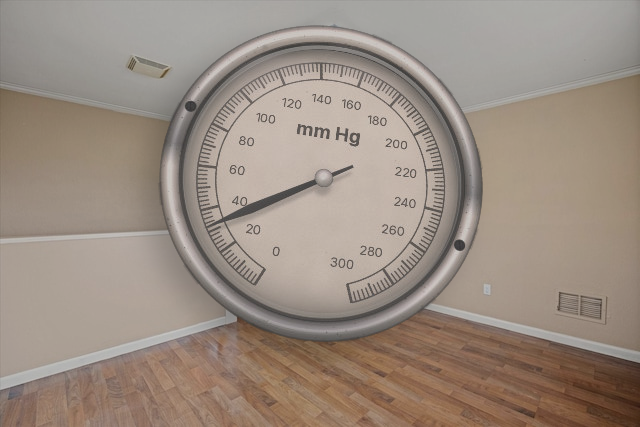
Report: 32 mmHg
